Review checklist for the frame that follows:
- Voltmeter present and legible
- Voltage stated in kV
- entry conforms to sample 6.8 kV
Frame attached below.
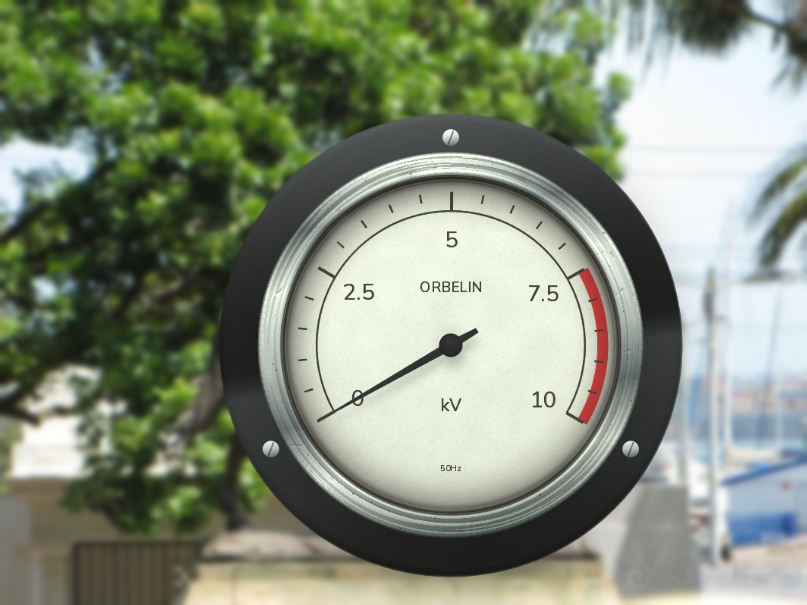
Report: 0 kV
